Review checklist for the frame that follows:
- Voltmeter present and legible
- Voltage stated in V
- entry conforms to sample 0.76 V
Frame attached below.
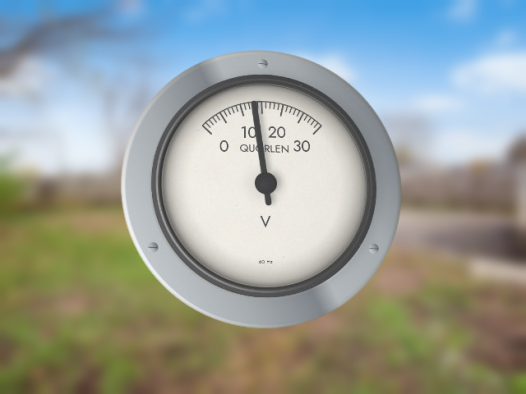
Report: 13 V
